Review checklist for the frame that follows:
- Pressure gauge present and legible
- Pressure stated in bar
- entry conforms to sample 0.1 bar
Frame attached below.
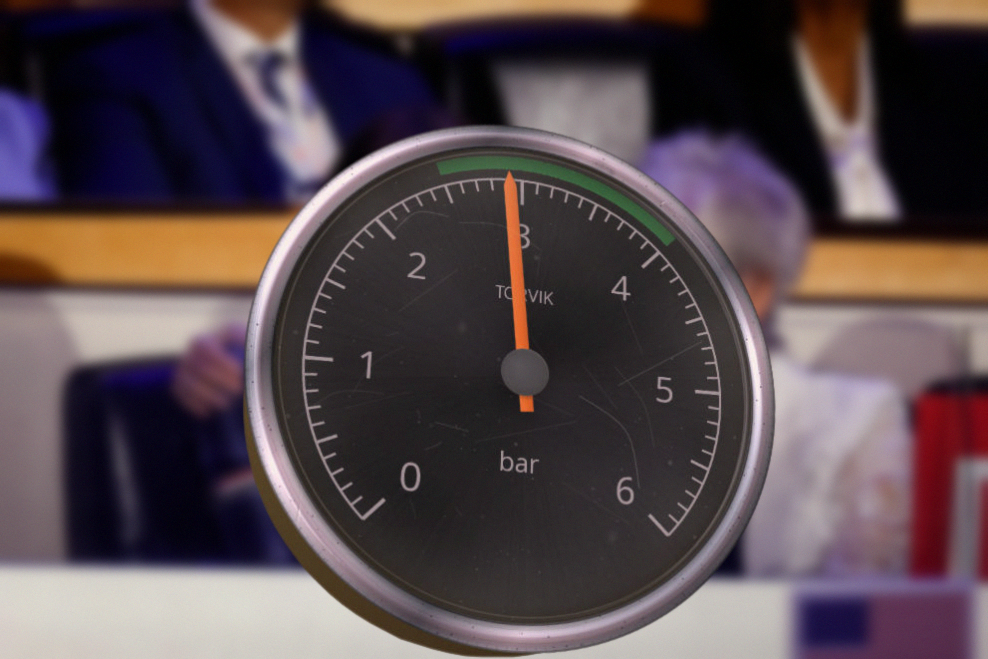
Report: 2.9 bar
